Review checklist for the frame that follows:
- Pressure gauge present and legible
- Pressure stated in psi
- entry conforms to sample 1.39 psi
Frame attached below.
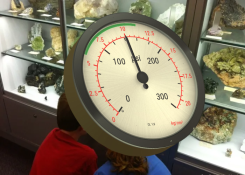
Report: 140 psi
